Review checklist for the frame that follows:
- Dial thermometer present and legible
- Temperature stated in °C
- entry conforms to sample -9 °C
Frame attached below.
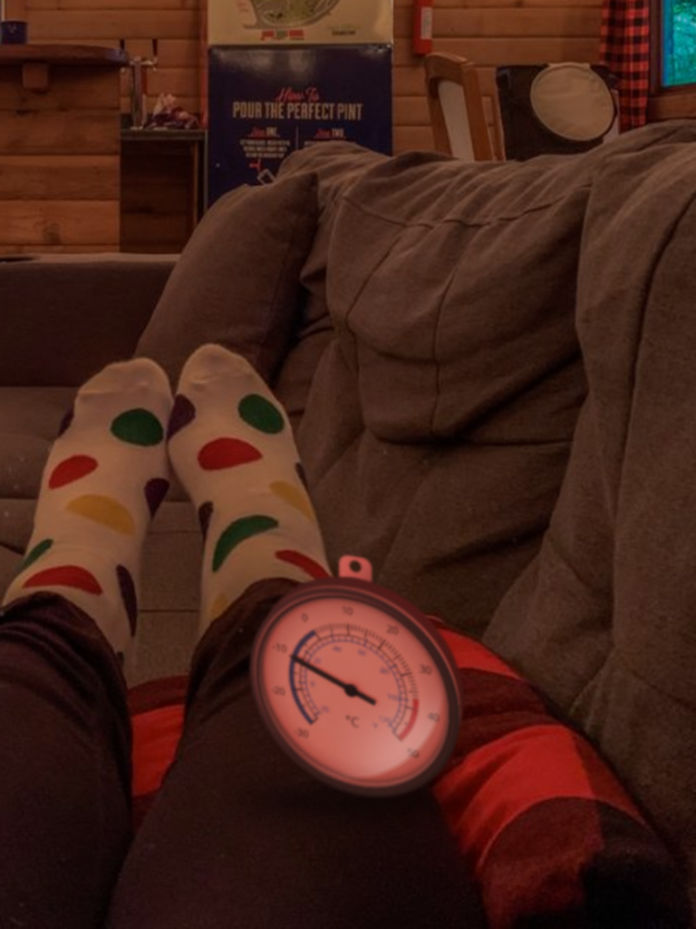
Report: -10 °C
